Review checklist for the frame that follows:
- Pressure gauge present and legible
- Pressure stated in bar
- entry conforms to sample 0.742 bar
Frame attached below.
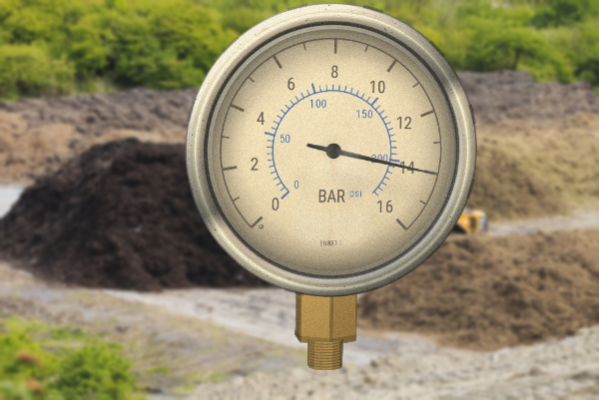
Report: 14 bar
